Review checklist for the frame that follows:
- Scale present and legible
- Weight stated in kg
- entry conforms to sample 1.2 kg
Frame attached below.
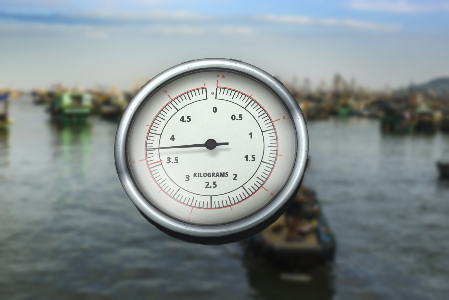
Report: 3.75 kg
